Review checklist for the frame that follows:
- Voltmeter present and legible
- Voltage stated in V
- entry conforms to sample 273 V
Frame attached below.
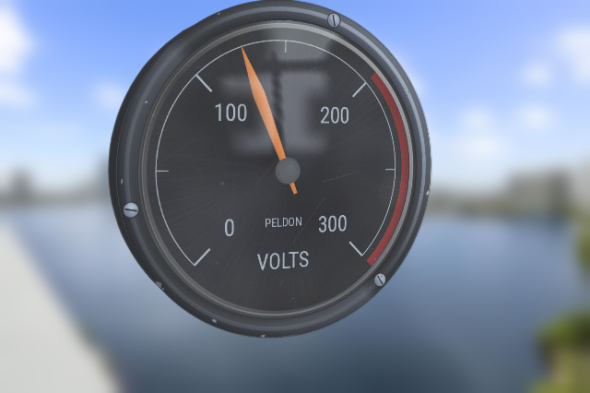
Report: 125 V
